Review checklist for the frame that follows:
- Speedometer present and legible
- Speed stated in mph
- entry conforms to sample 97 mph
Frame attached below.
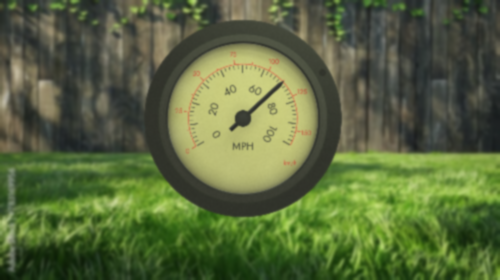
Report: 70 mph
